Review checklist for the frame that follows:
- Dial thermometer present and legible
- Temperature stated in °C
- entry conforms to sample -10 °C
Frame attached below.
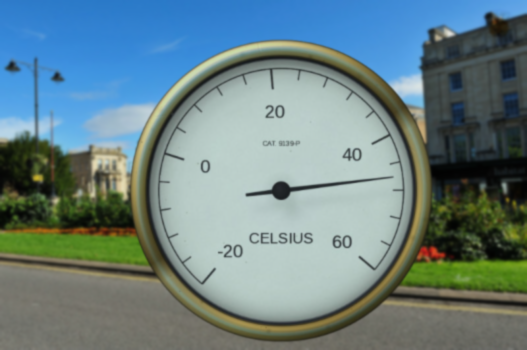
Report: 46 °C
